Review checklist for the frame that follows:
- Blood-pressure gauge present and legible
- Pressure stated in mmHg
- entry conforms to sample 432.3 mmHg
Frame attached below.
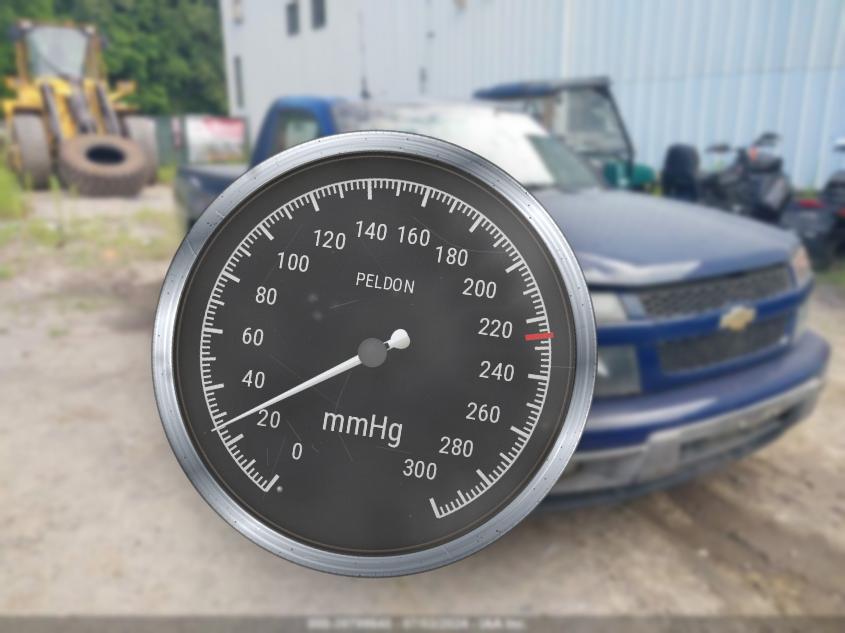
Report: 26 mmHg
